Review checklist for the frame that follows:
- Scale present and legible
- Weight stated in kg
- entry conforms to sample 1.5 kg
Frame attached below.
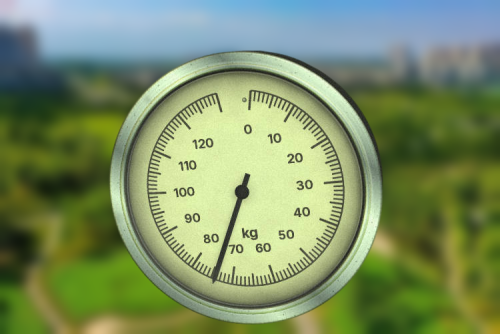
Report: 74 kg
